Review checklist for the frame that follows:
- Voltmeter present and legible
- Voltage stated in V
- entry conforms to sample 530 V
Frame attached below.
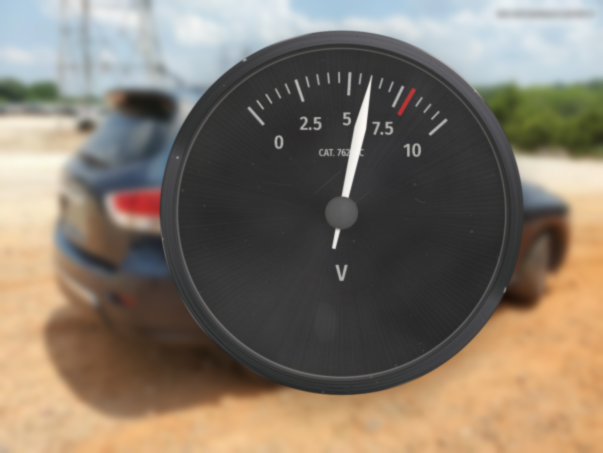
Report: 6 V
